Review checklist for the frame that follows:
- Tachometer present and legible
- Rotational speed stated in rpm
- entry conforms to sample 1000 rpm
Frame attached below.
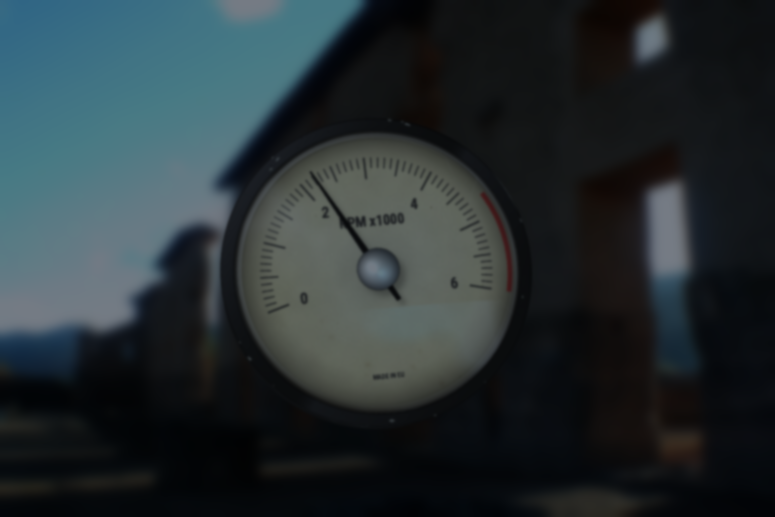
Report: 2200 rpm
